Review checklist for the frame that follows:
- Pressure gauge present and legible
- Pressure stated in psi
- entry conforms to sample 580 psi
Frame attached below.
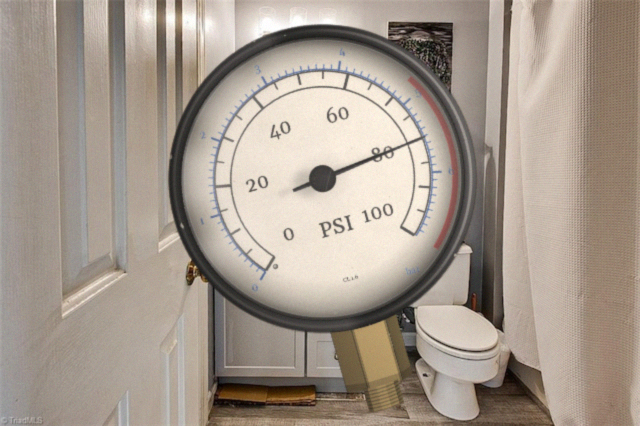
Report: 80 psi
